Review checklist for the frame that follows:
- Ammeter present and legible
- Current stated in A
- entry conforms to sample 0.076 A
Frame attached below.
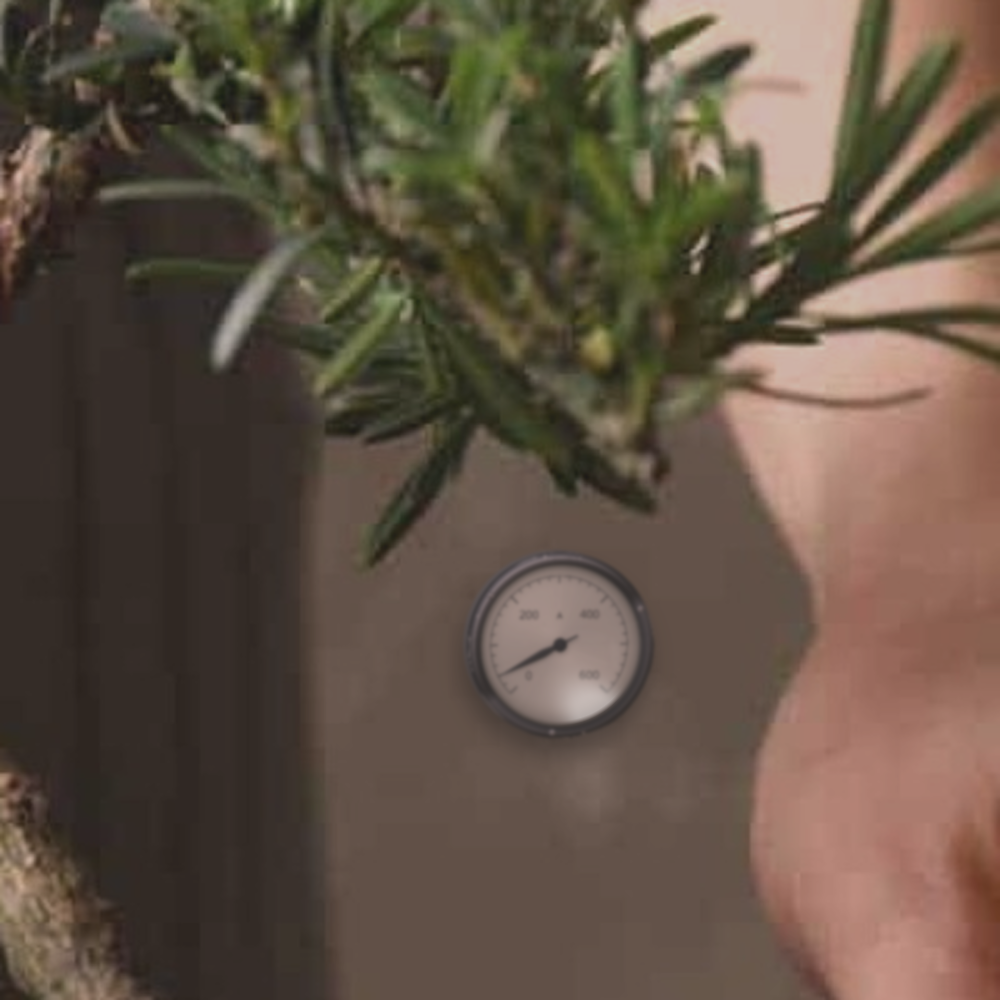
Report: 40 A
